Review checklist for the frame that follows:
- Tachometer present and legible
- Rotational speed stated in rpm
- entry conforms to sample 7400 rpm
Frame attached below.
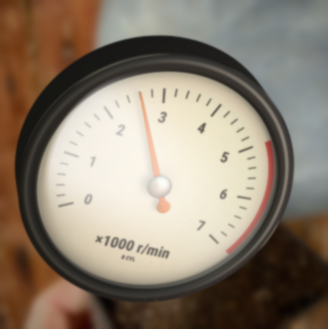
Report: 2600 rpm
